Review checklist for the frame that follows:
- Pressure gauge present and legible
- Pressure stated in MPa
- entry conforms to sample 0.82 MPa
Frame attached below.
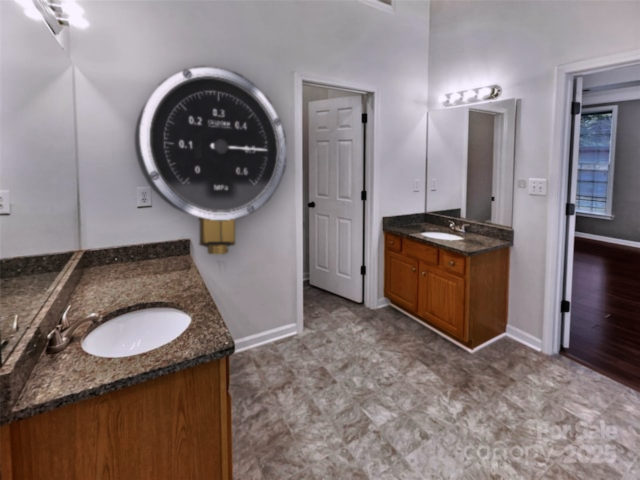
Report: 0.5 MPa
